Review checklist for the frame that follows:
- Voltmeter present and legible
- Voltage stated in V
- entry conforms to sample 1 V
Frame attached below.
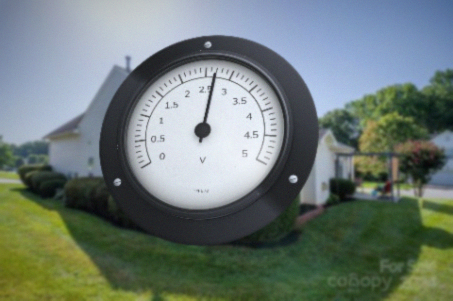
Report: 2.7 V
